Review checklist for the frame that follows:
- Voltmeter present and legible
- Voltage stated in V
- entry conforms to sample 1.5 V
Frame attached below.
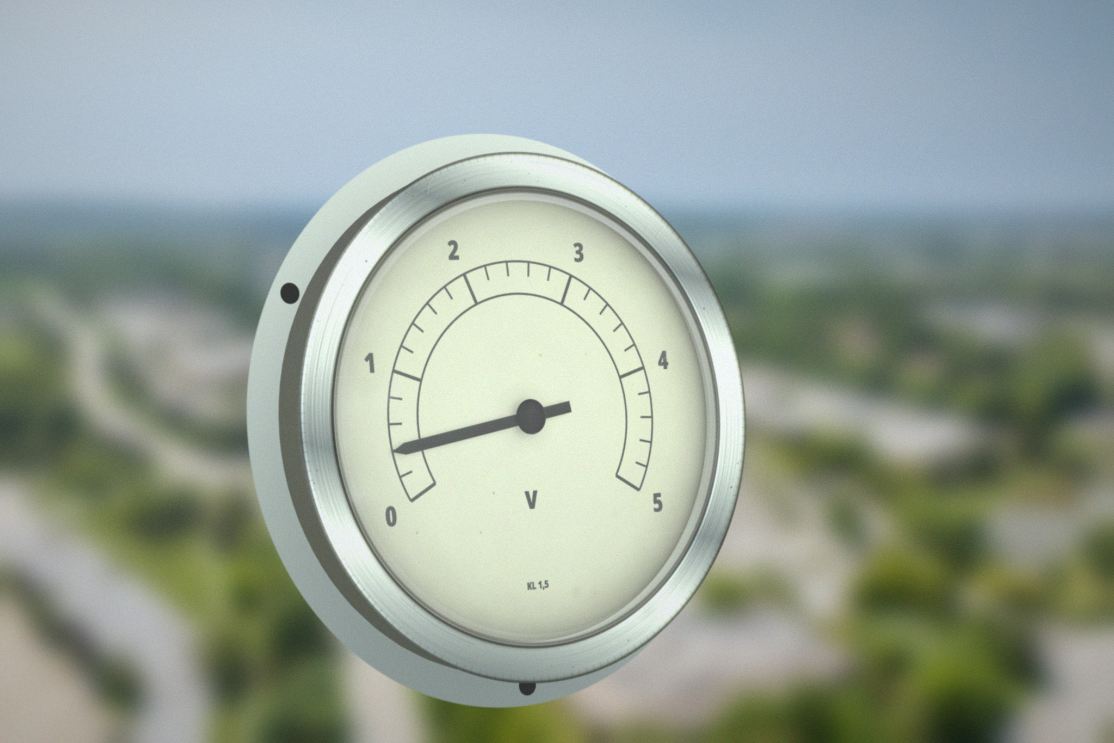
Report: 0.4 V
